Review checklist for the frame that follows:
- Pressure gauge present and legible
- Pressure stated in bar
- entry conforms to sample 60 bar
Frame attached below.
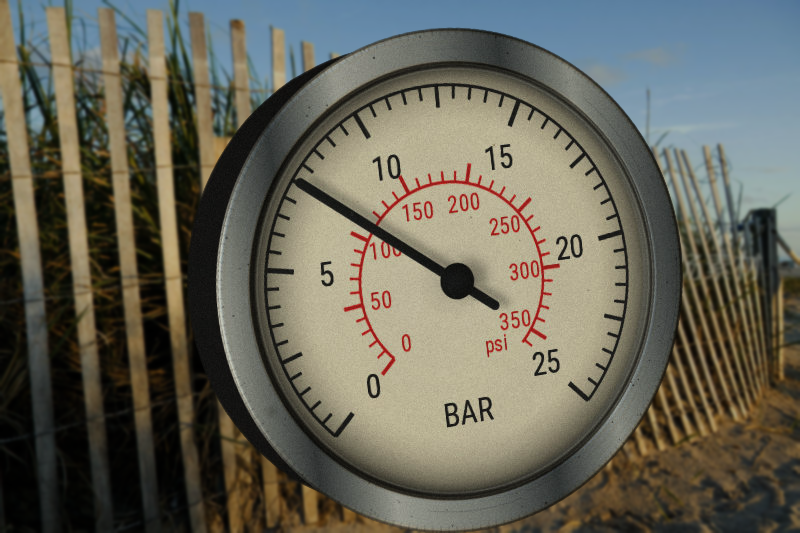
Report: 7.5 bar
